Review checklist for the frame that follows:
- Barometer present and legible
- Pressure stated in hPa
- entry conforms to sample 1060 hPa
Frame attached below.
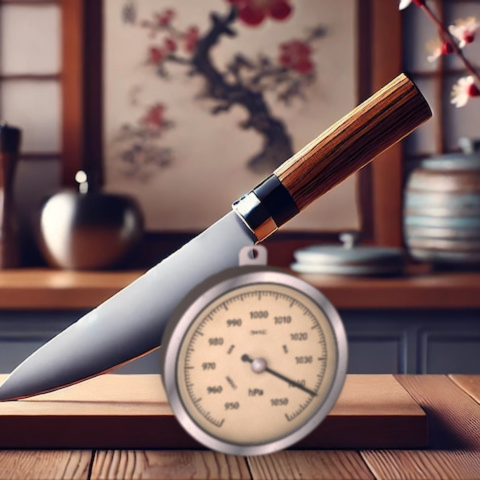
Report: 1040 hPa
